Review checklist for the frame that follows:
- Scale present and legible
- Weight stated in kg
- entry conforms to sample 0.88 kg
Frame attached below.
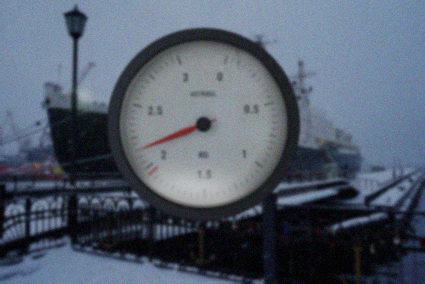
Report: 2.15 kg
